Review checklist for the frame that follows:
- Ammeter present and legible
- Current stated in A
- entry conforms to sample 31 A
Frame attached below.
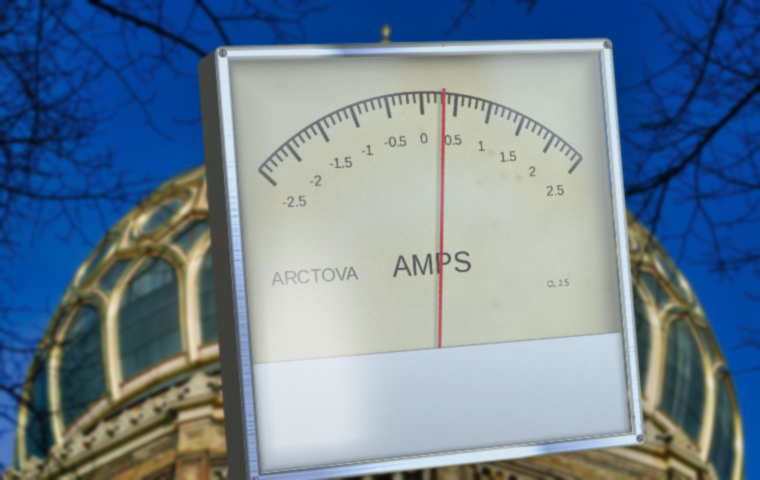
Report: 0.3 A
